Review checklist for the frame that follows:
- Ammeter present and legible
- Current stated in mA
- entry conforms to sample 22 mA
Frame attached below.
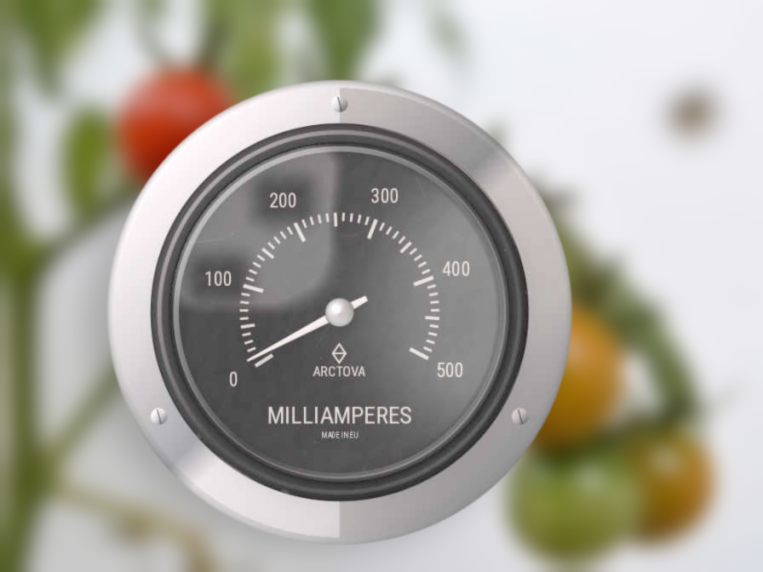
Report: 10 mA
